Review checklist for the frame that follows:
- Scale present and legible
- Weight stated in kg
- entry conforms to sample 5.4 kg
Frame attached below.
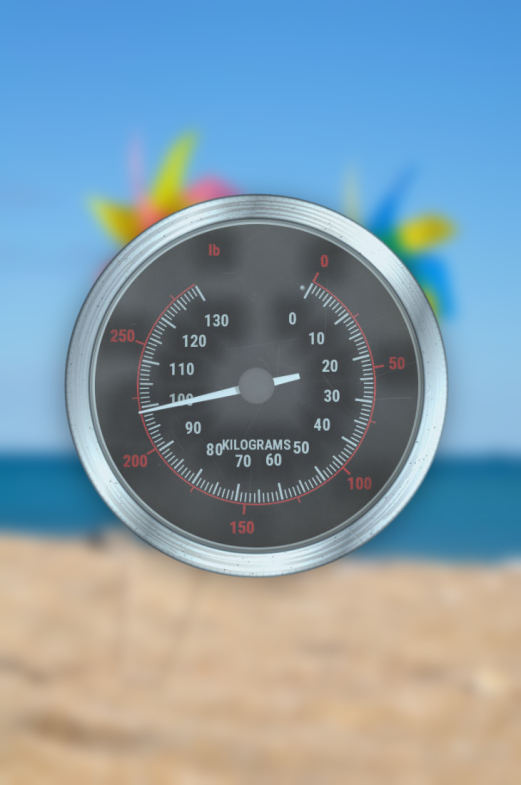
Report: 99 kg
